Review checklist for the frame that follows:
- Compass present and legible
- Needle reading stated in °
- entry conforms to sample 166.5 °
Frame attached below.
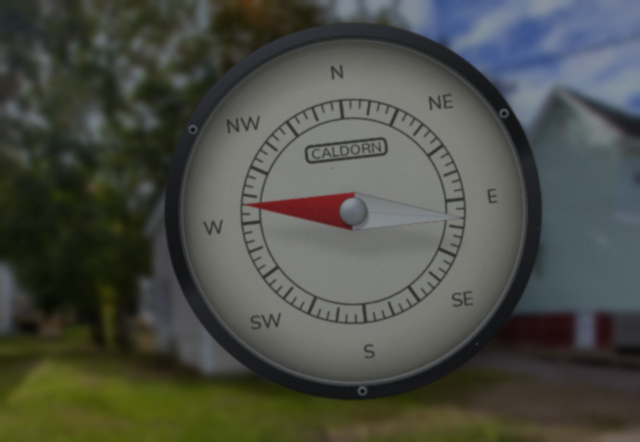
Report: 280 °
